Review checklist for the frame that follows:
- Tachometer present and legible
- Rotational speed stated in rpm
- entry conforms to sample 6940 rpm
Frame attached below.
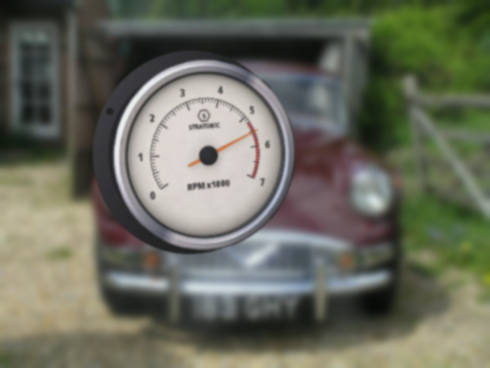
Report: 5500 rpm
